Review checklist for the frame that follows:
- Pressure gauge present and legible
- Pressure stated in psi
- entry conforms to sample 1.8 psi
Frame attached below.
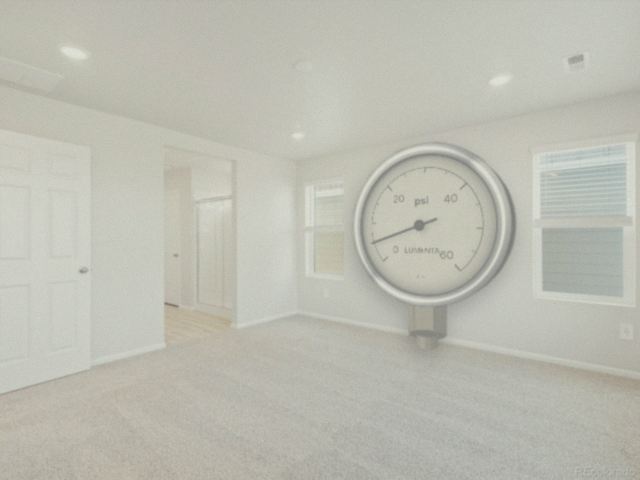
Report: 5 psi
